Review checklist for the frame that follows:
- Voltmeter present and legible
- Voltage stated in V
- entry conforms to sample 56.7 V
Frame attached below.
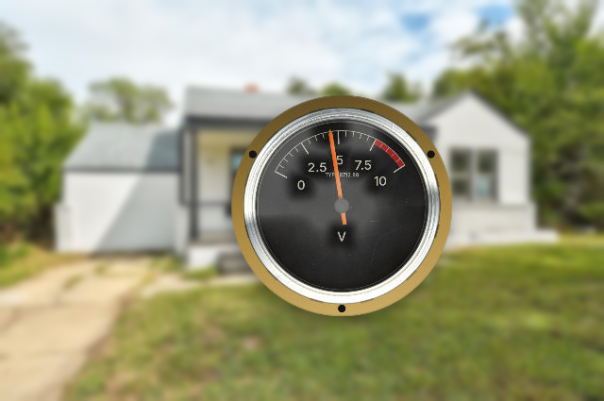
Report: 4.5 V
